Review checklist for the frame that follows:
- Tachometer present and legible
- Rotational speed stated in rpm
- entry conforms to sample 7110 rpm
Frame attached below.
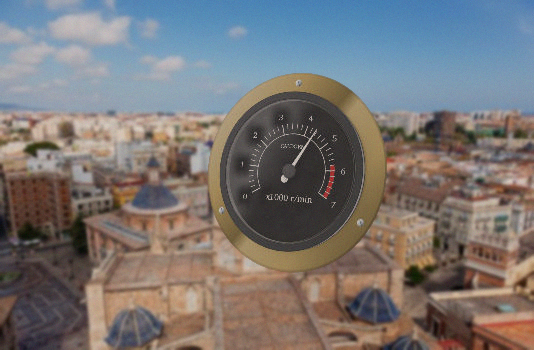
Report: 4400 rpm
